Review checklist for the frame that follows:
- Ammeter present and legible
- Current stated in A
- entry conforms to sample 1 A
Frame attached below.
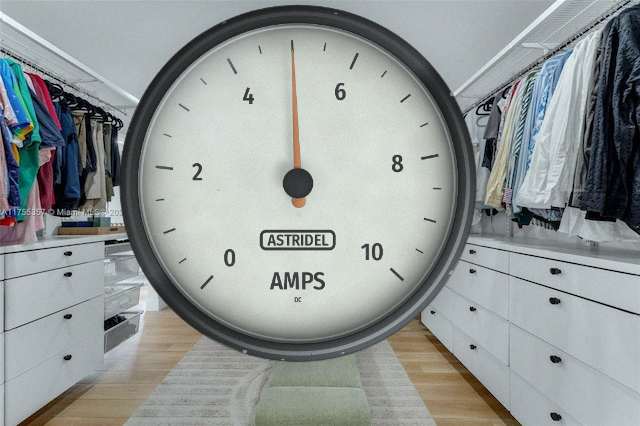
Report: 5 A
